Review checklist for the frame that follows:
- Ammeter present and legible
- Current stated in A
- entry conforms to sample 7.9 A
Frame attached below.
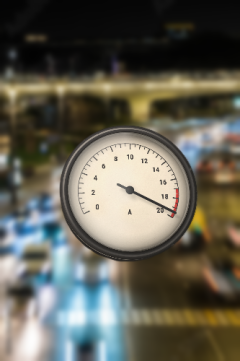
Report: 19.5 A
